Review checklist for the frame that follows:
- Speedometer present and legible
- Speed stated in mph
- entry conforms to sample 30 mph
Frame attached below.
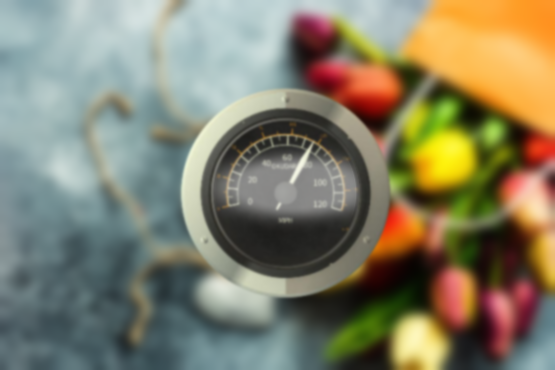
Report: 75 mph
